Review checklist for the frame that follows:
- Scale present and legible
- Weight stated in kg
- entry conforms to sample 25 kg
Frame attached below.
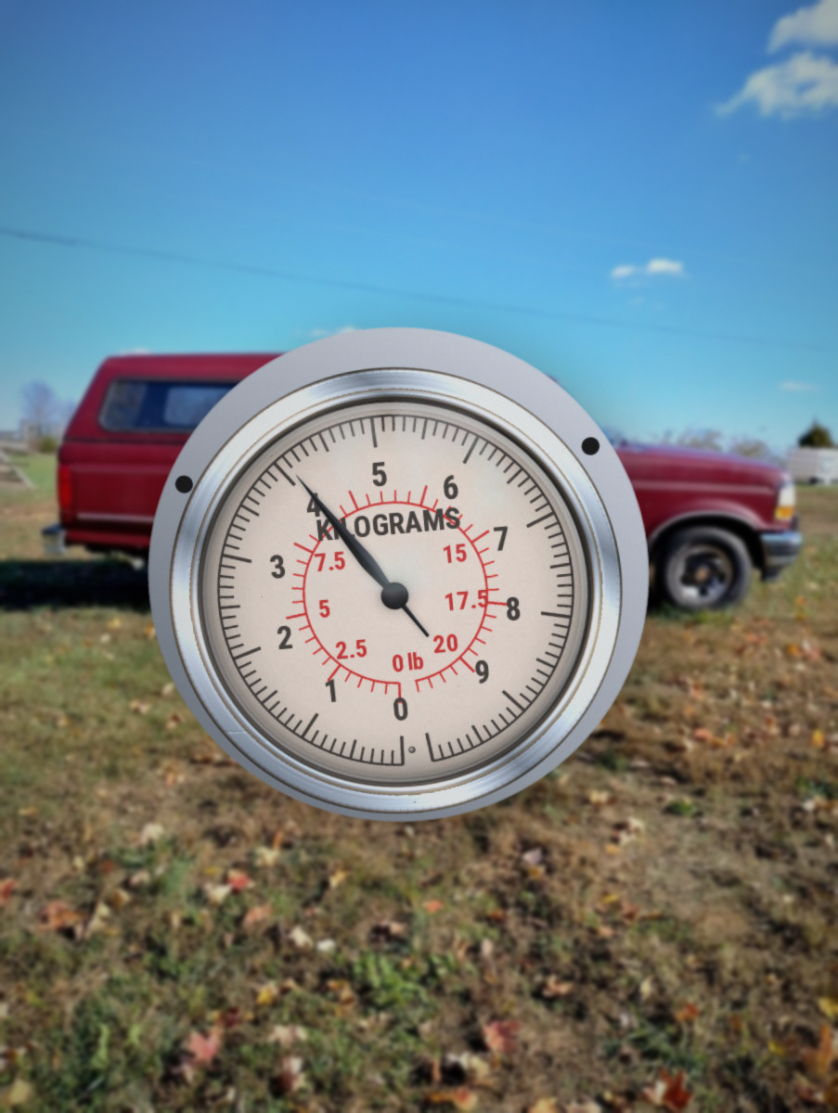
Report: 4.1 kg
